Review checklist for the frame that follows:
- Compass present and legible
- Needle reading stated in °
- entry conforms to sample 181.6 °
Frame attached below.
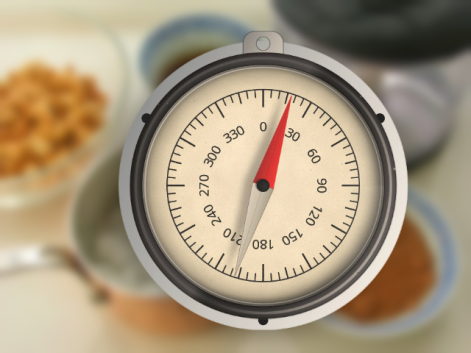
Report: 17.5 °
